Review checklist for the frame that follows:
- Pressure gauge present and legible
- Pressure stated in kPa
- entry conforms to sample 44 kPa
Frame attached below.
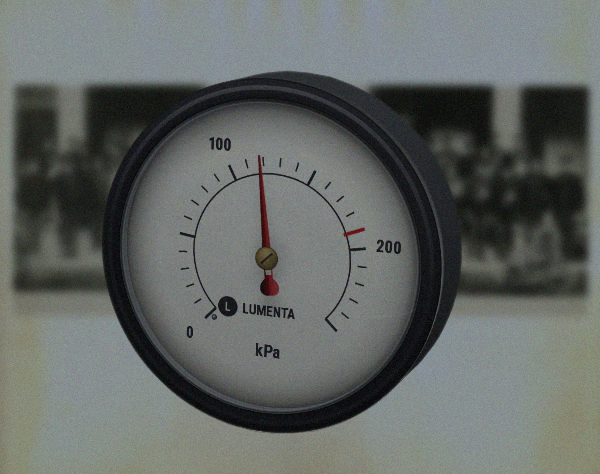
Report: 120 kPa
